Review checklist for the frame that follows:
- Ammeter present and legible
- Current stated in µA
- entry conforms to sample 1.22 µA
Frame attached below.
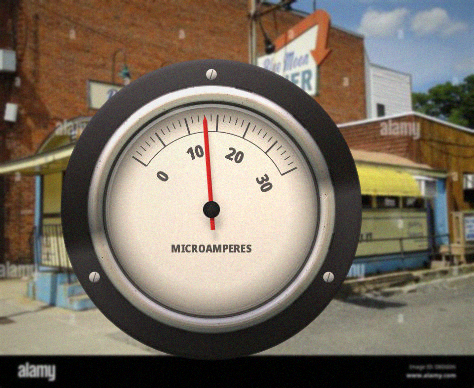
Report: 13 µA
